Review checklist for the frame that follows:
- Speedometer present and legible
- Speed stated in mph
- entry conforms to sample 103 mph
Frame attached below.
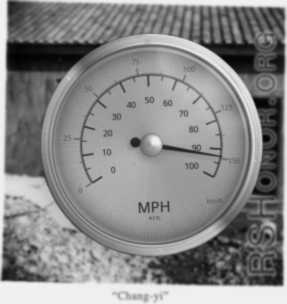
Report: 92.5 mph
